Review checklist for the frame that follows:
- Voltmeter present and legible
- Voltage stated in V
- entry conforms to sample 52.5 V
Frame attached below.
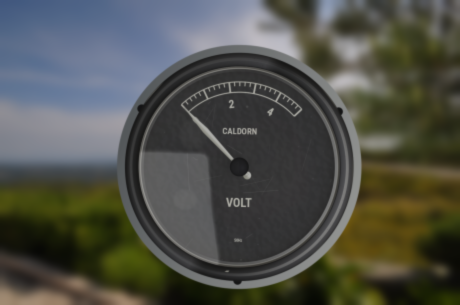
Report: 0 V
